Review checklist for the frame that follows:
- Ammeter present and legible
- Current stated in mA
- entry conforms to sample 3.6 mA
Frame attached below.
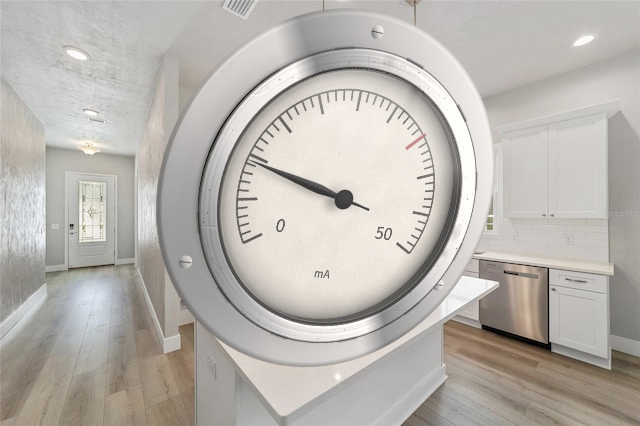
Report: 9.5 mA
